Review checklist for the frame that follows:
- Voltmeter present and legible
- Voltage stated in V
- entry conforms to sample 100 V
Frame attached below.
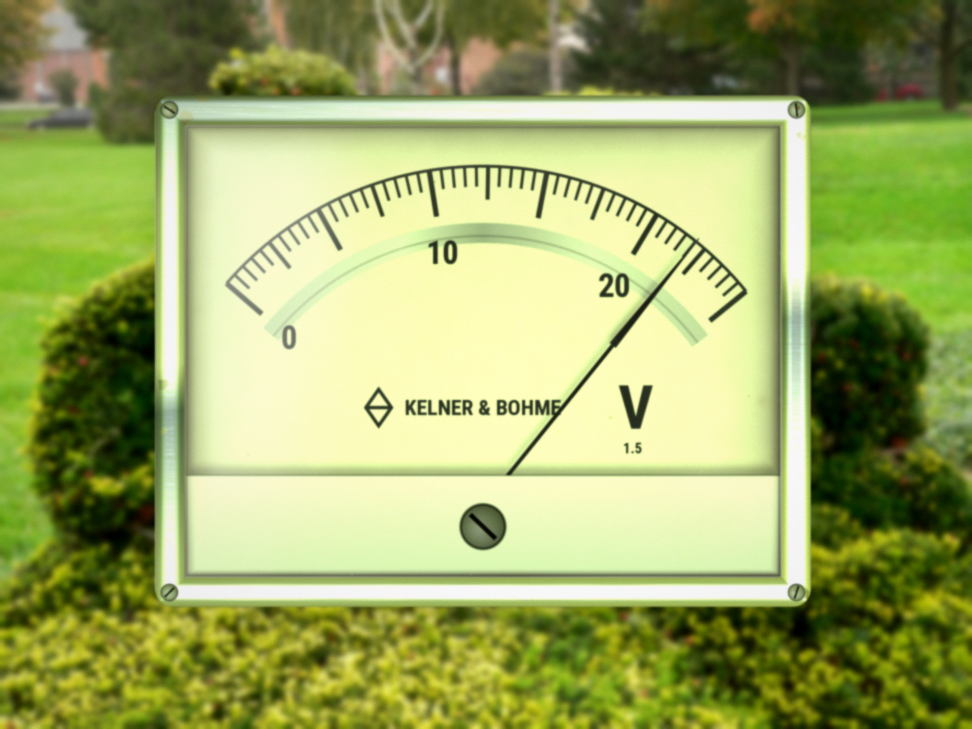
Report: 22 V
